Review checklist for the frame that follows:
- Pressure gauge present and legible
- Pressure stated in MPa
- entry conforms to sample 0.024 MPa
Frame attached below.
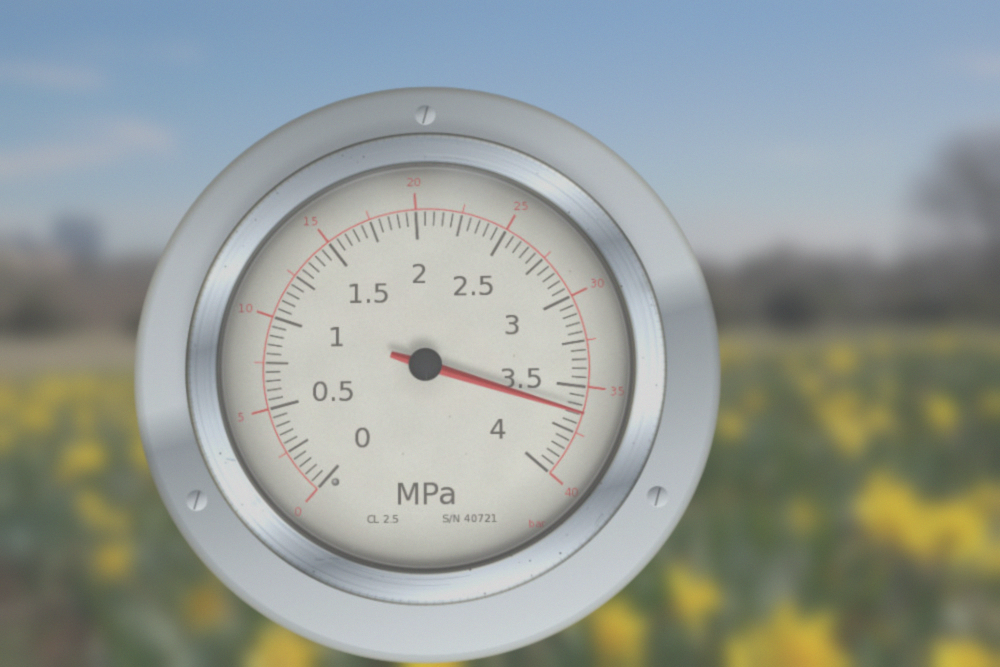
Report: 3.65 MPa
